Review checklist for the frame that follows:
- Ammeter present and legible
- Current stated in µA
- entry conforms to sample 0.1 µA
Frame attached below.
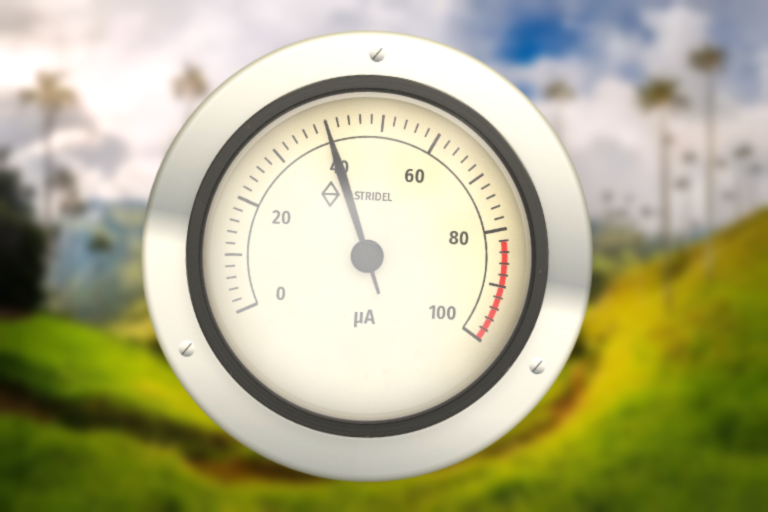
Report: 40 µA
